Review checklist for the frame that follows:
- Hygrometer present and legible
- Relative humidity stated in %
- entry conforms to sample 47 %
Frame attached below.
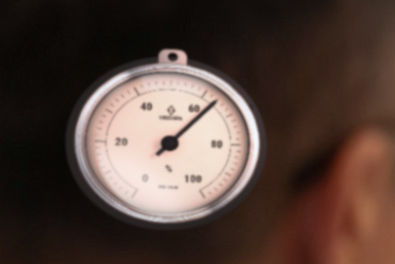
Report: 64 %
